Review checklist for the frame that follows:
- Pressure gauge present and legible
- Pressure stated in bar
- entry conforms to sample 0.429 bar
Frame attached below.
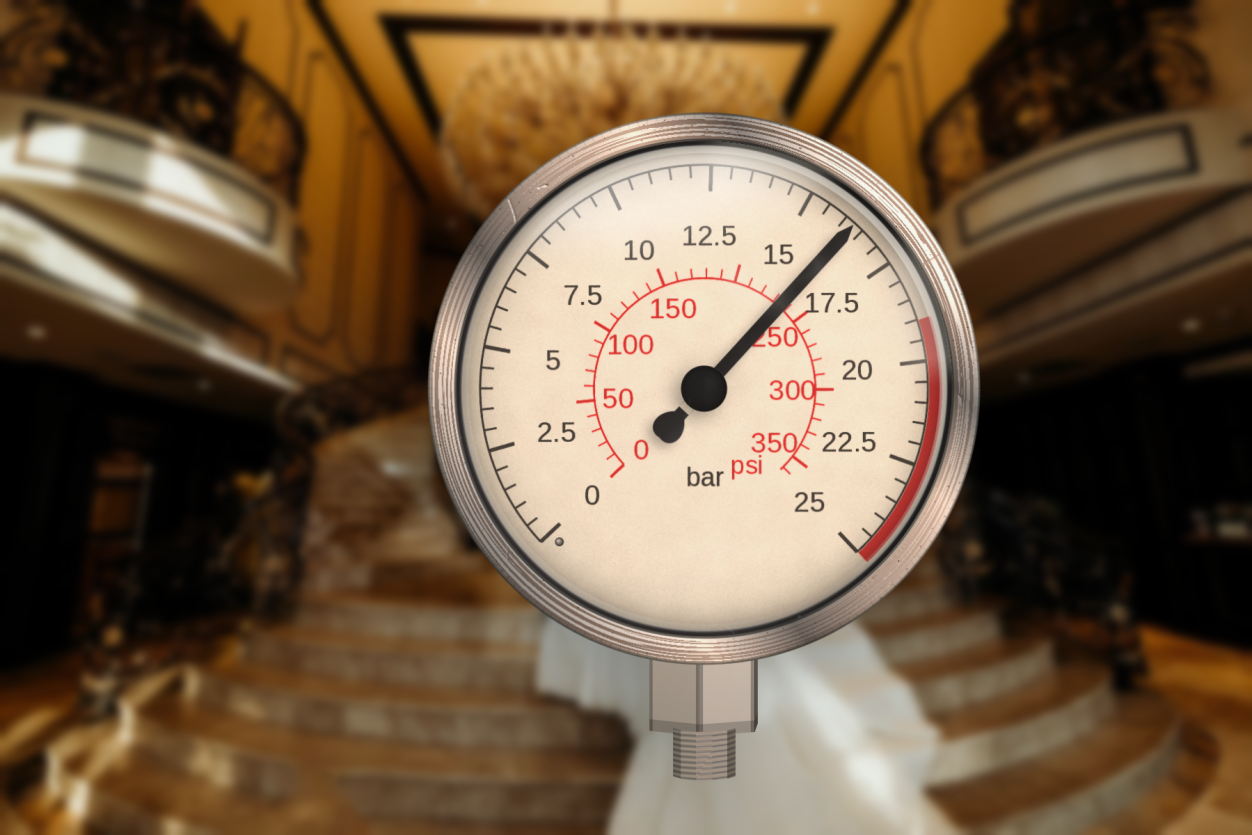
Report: 16.25 bar
